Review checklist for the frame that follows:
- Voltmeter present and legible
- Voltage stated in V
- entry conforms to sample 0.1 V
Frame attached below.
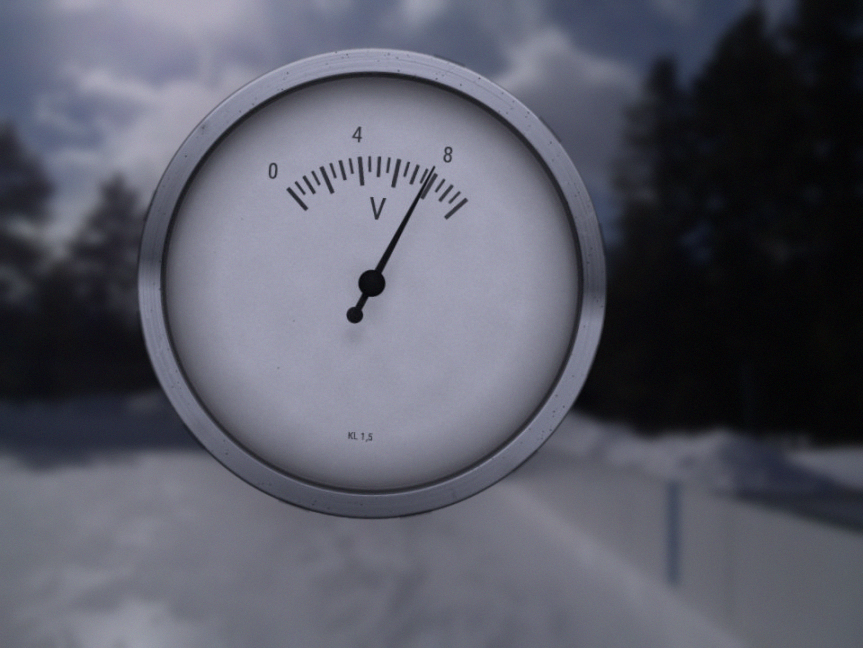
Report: 7.75 V
